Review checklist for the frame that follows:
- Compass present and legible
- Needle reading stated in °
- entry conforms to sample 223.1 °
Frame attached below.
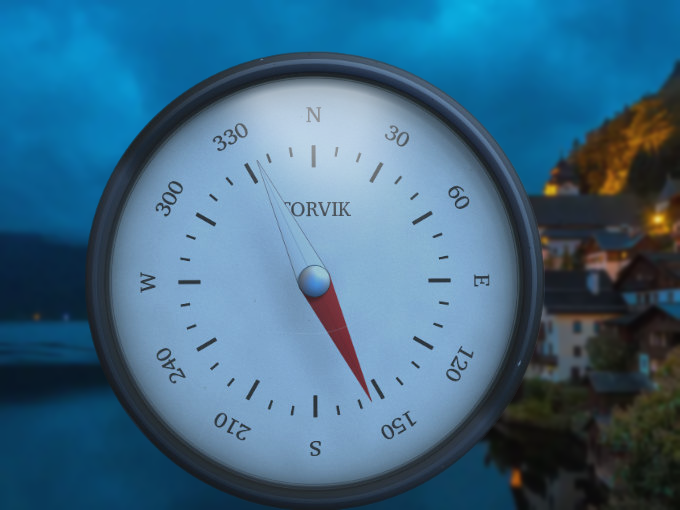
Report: 155 °
